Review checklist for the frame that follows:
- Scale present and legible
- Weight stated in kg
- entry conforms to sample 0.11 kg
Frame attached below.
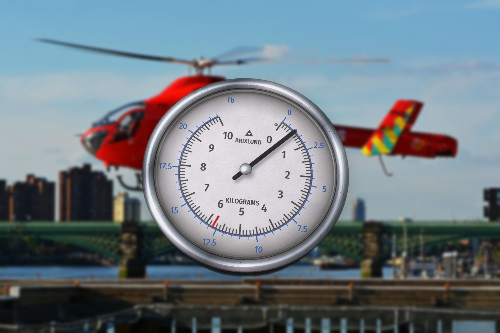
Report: 0.5 kg
